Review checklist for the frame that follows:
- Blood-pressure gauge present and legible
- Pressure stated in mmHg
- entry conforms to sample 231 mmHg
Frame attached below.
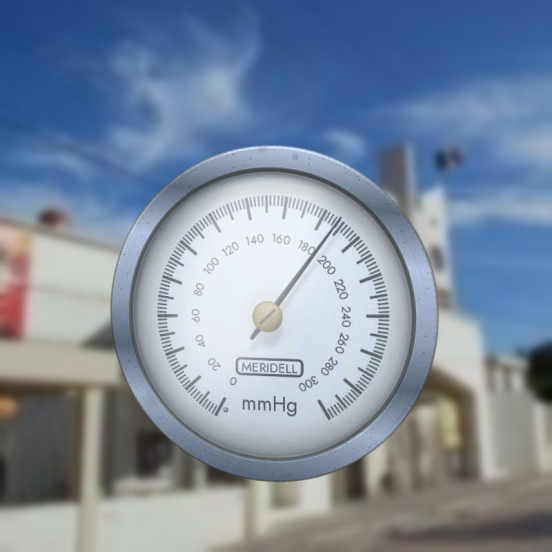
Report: 188 mmHg
